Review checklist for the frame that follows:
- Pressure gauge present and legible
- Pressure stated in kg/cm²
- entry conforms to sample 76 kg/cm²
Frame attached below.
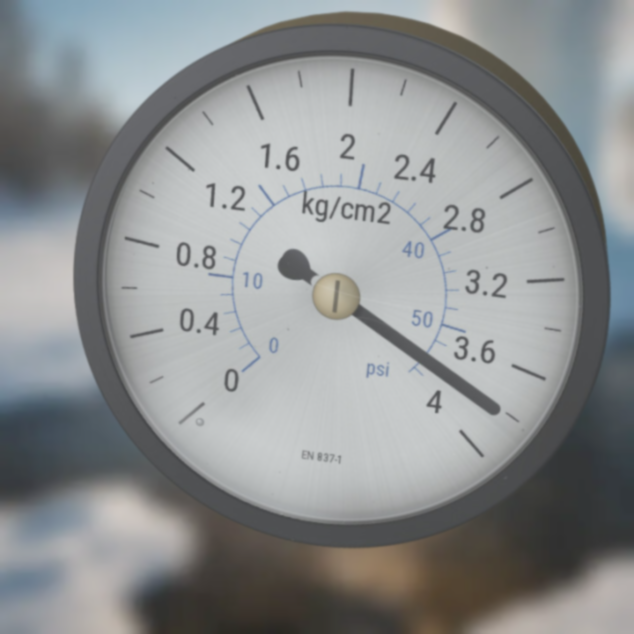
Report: 3.8 kg/cm²
